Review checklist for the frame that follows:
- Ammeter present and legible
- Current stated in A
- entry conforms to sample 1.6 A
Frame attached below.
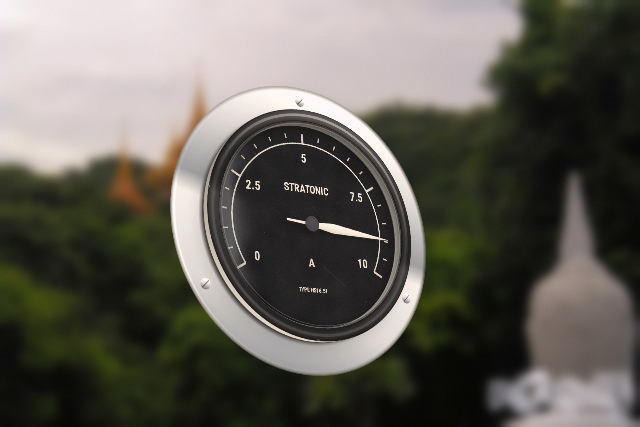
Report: 9 A
